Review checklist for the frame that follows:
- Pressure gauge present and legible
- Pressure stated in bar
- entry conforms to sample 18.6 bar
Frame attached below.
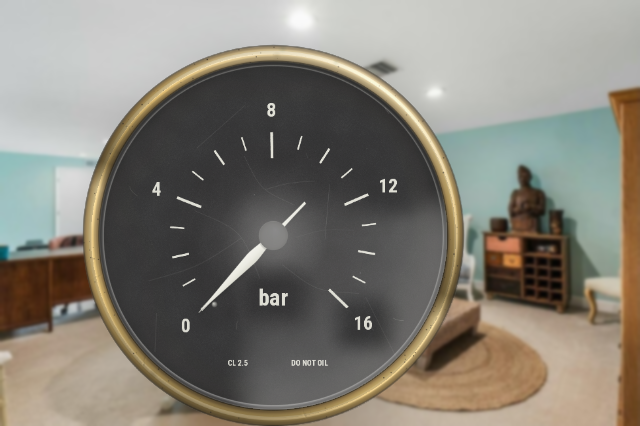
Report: 0 bar
